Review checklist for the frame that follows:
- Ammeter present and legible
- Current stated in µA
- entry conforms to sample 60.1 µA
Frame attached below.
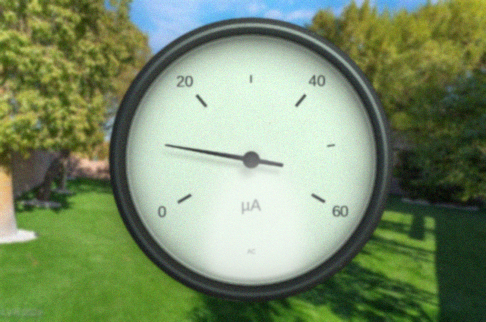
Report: 10 µA
